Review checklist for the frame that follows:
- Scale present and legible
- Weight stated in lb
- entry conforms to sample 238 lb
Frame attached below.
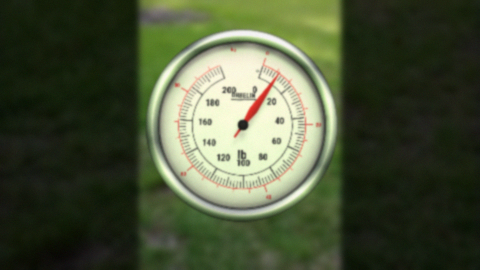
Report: 10 lb
